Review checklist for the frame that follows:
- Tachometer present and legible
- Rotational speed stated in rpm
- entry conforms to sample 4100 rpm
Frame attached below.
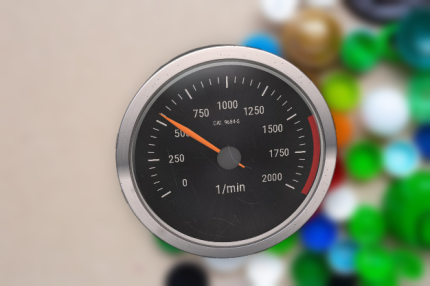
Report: 550 rpm
